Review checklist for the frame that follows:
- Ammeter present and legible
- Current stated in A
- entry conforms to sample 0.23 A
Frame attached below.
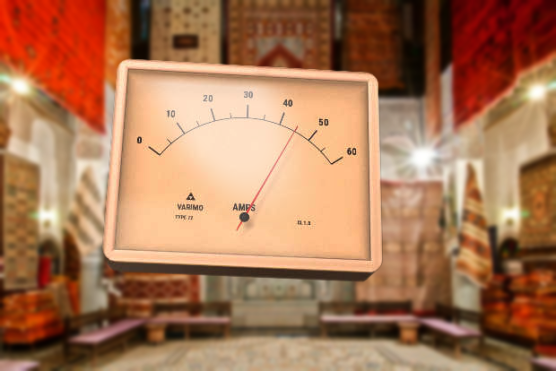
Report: 45 A
